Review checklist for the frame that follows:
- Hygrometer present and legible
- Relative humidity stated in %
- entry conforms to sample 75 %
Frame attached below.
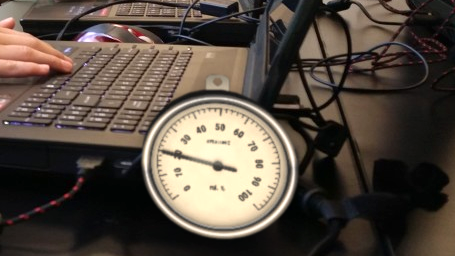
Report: 20 %
